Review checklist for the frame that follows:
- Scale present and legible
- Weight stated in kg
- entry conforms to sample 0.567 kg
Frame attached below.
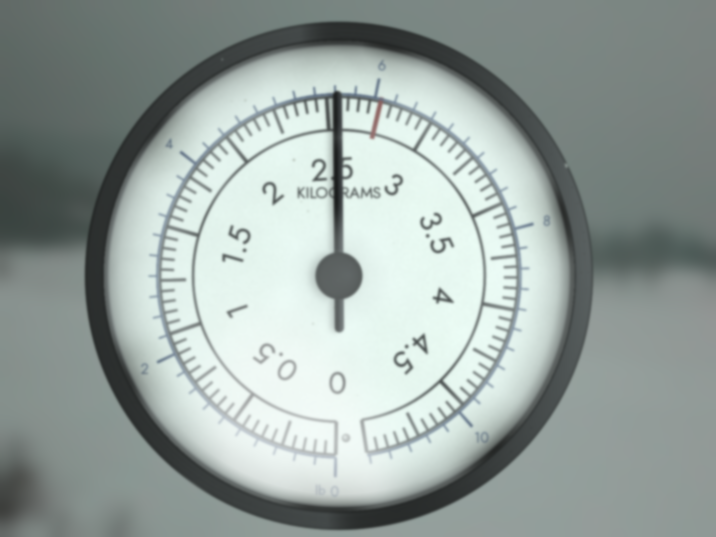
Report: 2.55 kg
